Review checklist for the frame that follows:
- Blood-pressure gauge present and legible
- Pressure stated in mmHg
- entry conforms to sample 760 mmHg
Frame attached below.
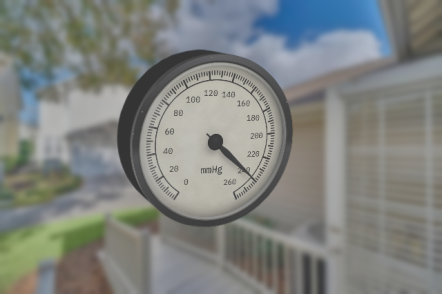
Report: 240 mmHg
